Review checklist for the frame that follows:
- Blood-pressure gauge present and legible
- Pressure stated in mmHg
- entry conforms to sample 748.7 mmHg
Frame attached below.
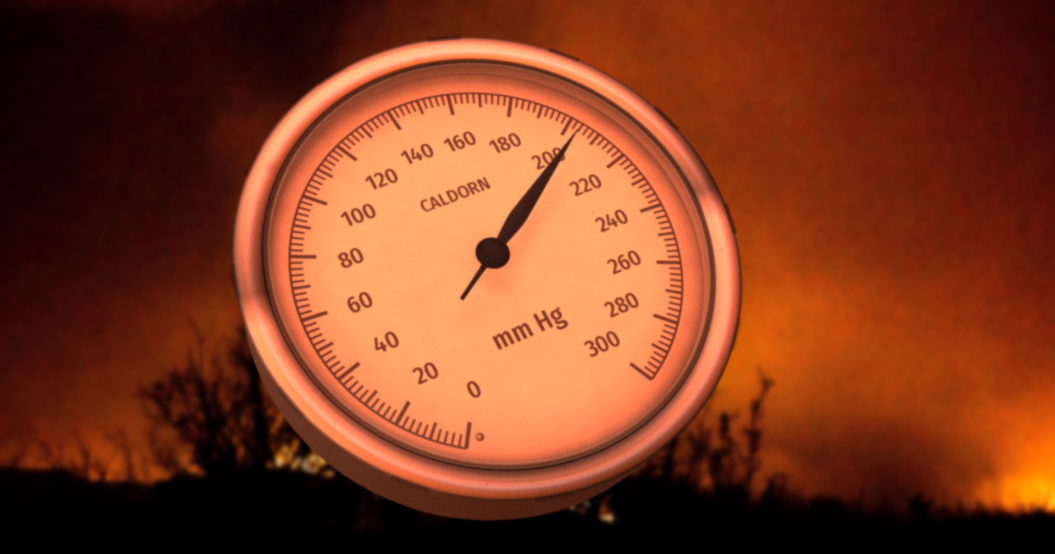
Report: 204 mmHg
